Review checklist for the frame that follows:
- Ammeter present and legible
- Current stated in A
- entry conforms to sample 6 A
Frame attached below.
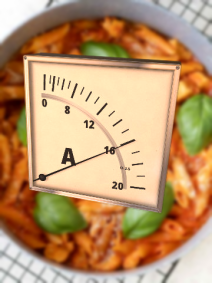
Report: 16 A
